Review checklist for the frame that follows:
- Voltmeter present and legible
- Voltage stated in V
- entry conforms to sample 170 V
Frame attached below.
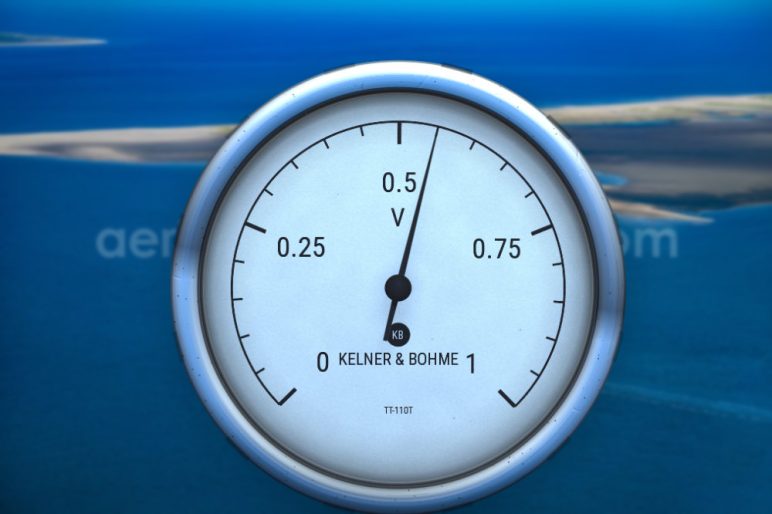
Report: 0.55 V
